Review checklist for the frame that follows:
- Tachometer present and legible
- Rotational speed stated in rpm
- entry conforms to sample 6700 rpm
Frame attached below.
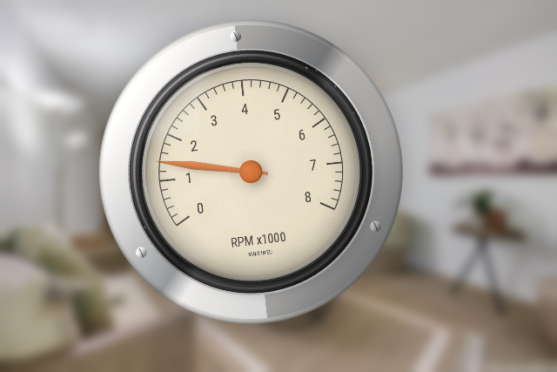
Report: 1400 rpm
